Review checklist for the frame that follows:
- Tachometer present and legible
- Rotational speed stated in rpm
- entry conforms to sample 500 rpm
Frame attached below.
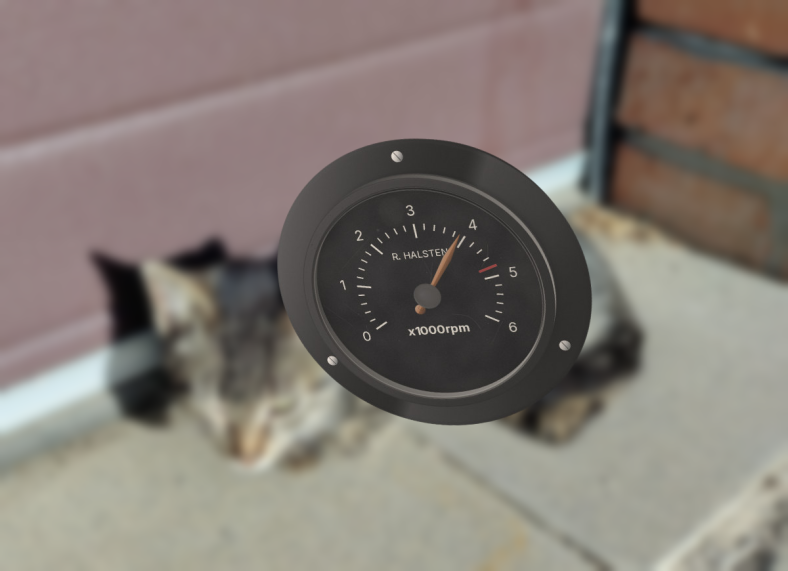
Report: 3900 rpm
